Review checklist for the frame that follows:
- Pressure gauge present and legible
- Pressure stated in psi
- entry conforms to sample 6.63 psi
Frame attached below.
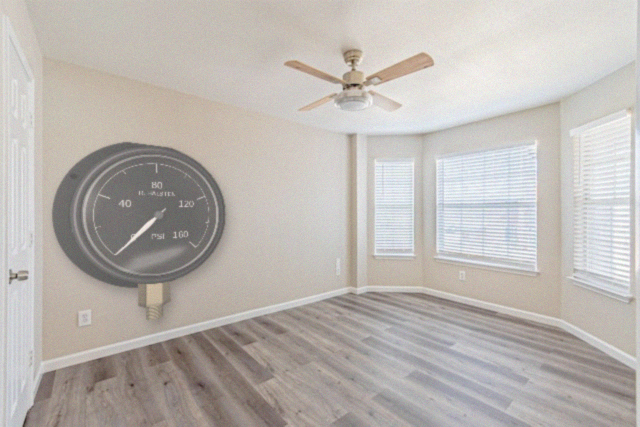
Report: 0 psi
